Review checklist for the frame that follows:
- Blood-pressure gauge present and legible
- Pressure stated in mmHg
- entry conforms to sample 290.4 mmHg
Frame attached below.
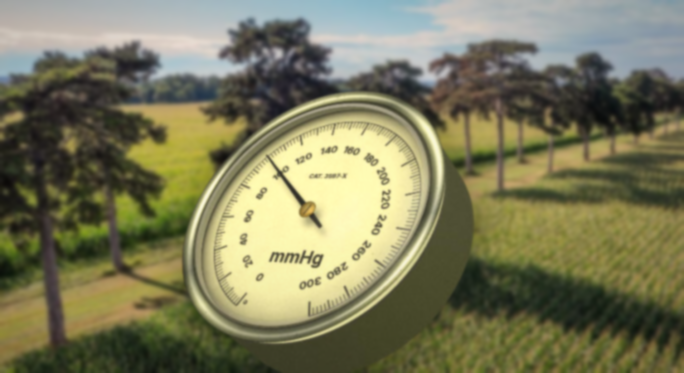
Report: 100 mmHg
